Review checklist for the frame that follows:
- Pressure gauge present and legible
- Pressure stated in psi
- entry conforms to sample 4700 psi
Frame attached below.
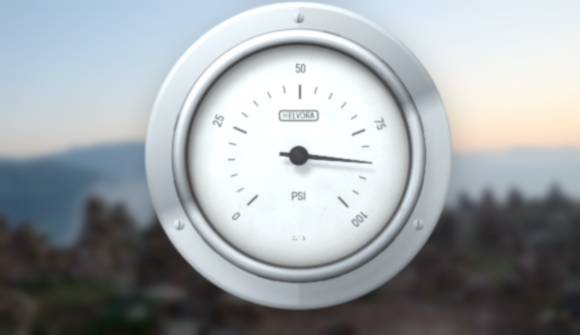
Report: 85 psi
